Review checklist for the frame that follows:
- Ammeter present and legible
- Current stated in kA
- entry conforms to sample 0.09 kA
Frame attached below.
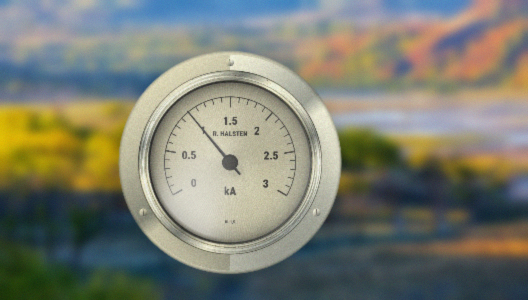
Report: 1 kA
